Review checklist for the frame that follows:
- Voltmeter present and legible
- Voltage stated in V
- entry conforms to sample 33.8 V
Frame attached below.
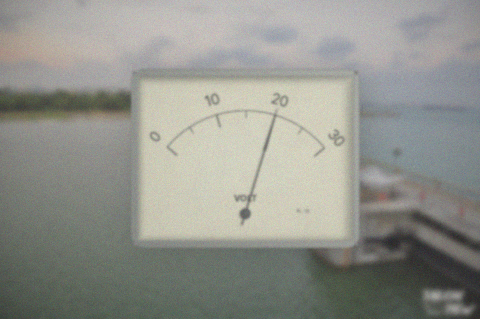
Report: 20 V
